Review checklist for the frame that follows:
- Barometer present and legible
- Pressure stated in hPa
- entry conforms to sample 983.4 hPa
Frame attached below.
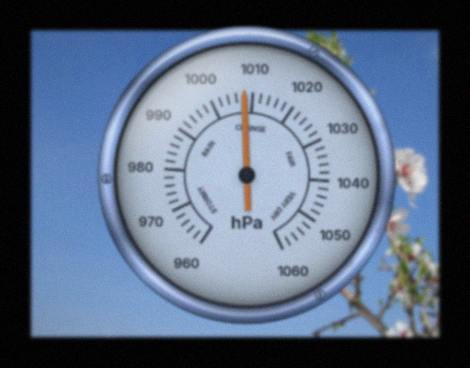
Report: 1008 hPa
